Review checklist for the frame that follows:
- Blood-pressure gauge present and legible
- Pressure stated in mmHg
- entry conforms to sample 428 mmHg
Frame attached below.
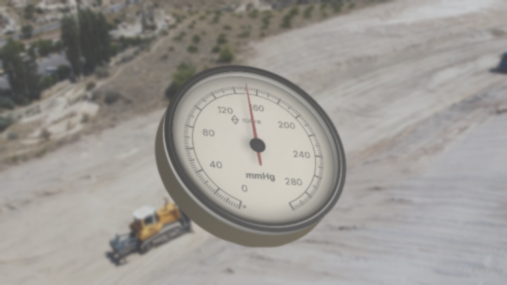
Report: 150 mmHg
